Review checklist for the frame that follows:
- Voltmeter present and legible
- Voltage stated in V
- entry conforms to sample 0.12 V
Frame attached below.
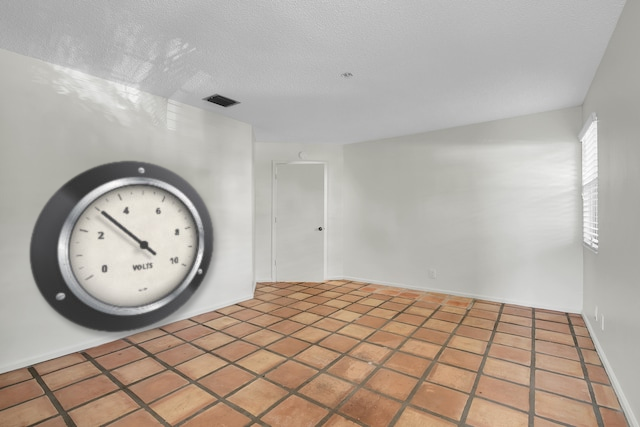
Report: 3 V
